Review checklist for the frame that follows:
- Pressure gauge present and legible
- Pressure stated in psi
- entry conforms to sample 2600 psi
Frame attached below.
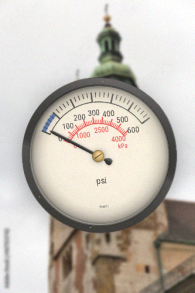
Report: 20 psi
